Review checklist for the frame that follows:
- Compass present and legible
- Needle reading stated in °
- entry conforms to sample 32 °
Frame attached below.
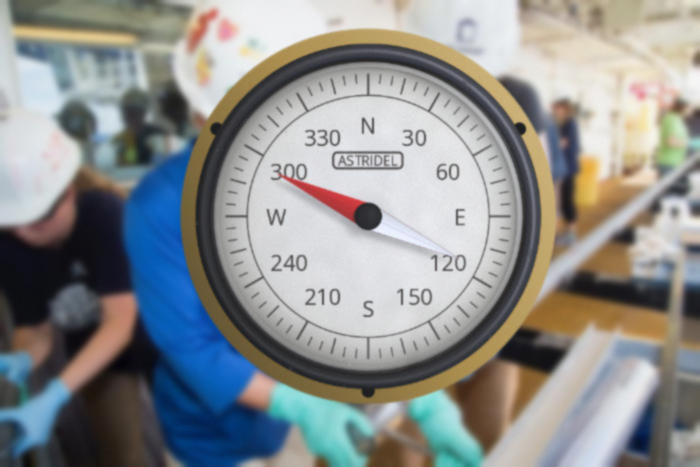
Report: 295 °
